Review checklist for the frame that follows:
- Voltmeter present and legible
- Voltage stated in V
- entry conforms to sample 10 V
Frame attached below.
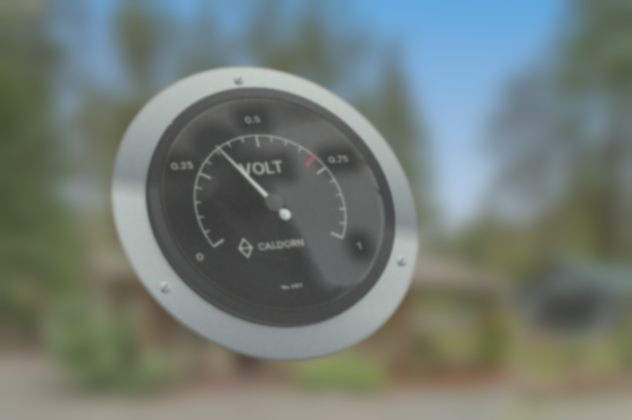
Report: 0.35 V
